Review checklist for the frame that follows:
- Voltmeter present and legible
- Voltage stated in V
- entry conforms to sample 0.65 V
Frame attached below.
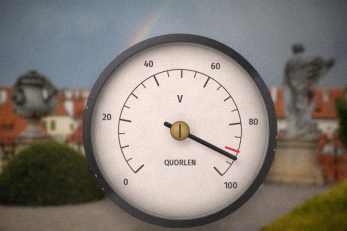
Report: 92.5 V
